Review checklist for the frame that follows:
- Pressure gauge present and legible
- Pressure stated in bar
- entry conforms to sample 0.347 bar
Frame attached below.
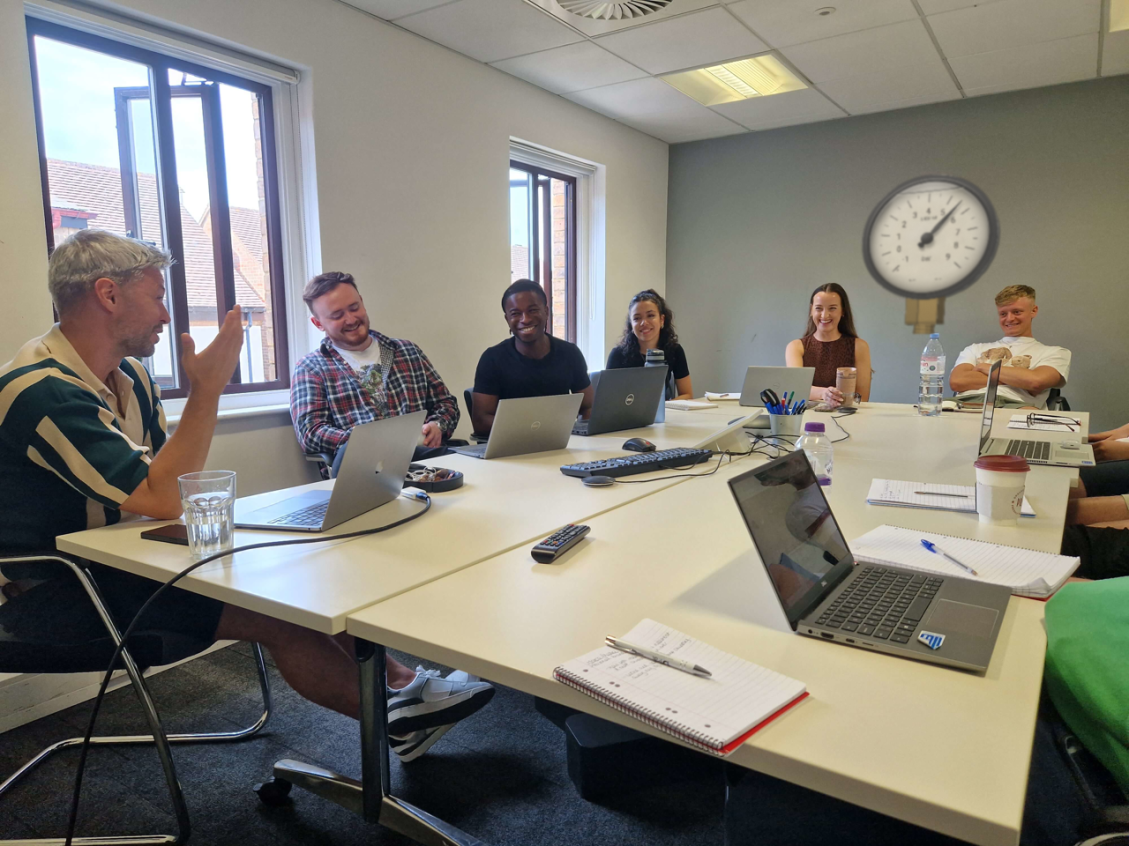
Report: 5.5 bar
